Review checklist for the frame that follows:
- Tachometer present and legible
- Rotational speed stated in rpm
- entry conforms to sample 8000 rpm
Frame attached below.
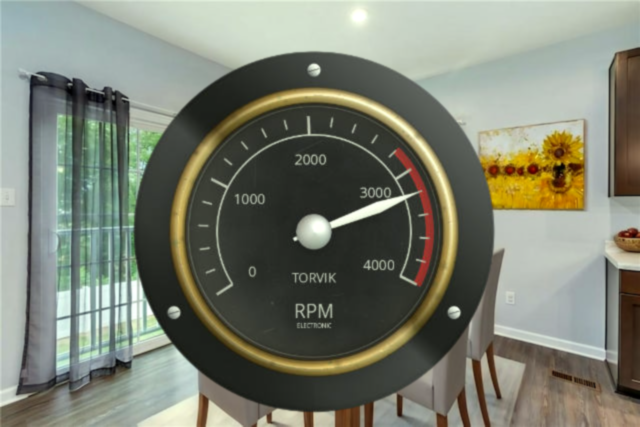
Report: 3200 rpm
